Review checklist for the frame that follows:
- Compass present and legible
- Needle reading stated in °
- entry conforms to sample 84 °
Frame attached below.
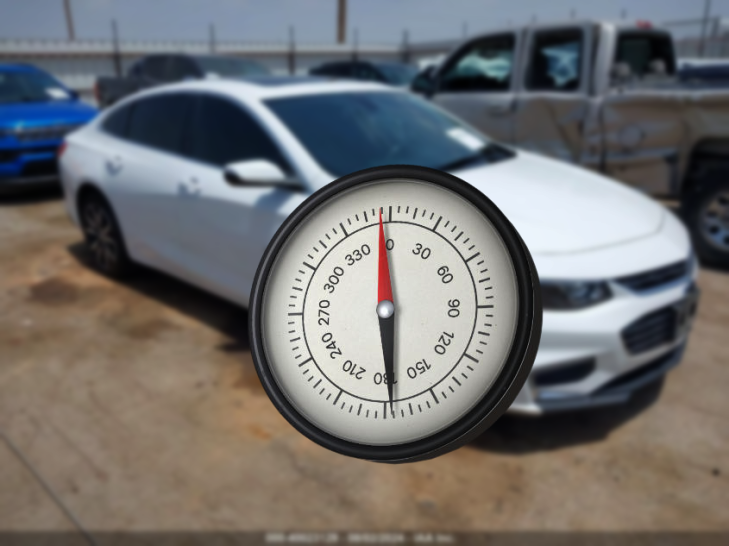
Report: 355 °
